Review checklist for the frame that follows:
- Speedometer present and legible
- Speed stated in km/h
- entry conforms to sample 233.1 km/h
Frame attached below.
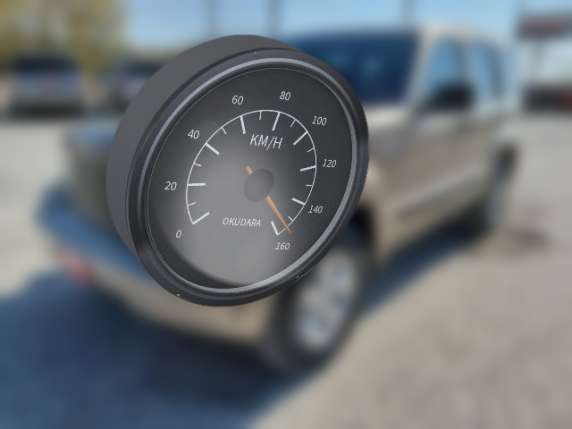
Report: 155 km/h
